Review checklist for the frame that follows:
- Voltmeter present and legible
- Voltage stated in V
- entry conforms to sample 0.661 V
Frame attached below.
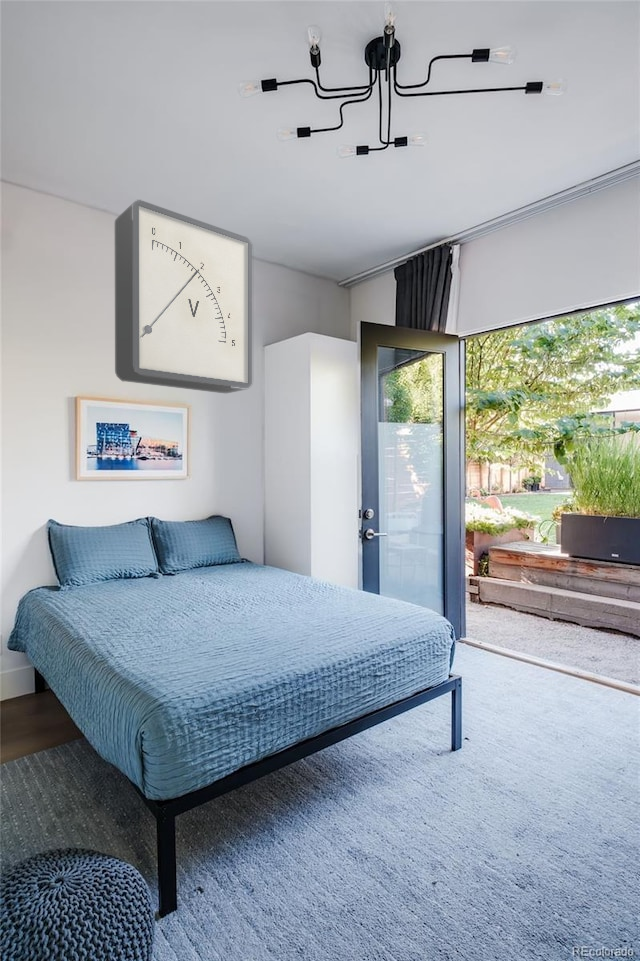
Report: 2 V
